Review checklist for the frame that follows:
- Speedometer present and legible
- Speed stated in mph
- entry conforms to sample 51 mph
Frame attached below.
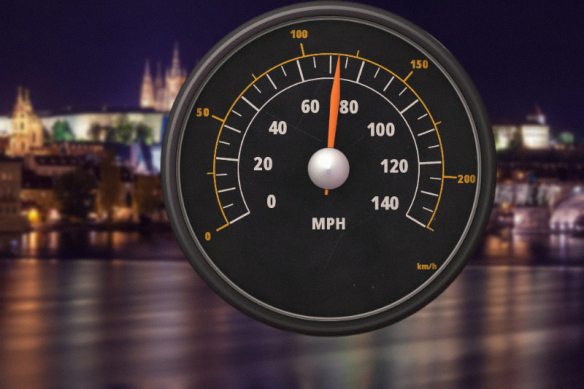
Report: 72.5 mph
